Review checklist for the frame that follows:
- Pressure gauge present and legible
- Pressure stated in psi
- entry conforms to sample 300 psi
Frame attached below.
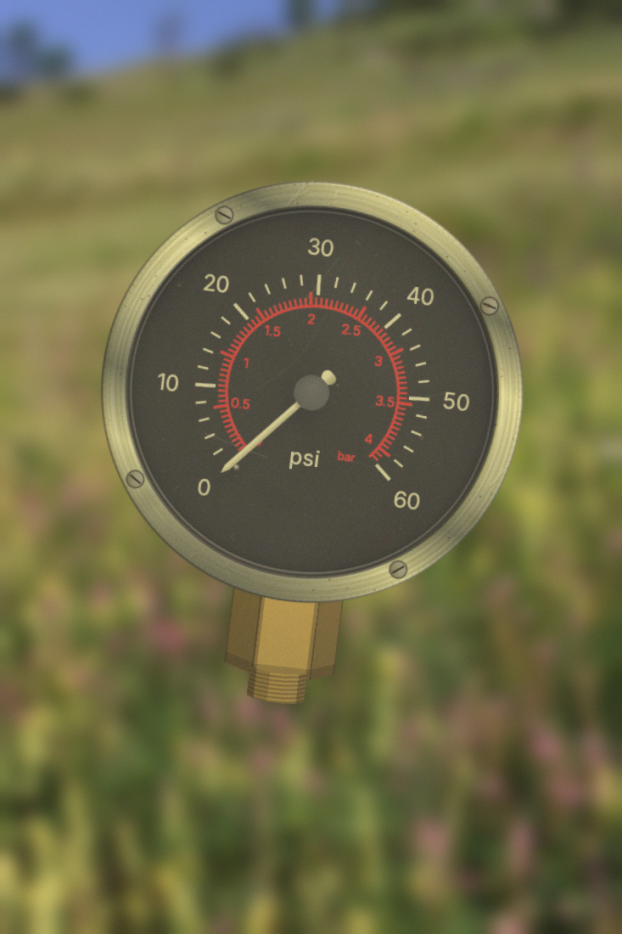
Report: 0 psi
